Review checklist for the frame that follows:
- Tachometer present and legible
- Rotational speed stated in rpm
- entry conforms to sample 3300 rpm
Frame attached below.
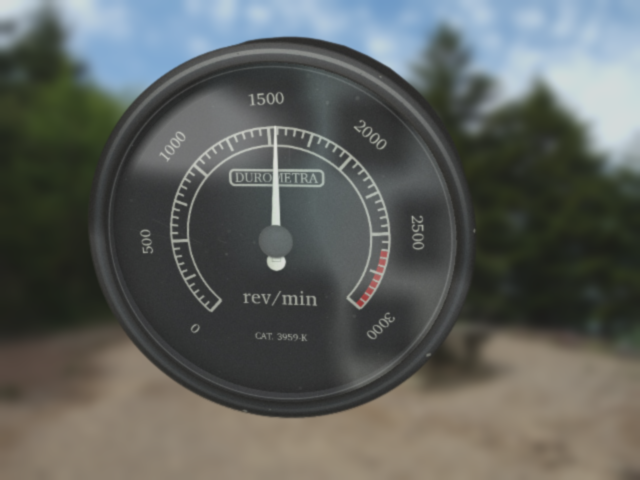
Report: 1550 rpm
